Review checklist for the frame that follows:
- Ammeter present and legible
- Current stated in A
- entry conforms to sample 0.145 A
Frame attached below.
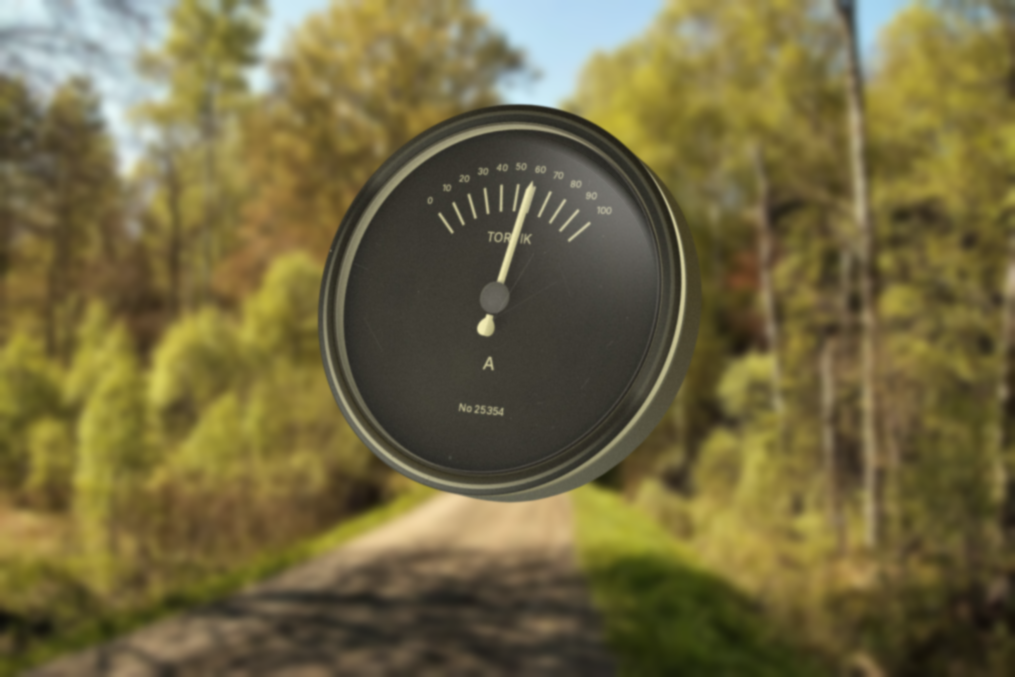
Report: 60 A
